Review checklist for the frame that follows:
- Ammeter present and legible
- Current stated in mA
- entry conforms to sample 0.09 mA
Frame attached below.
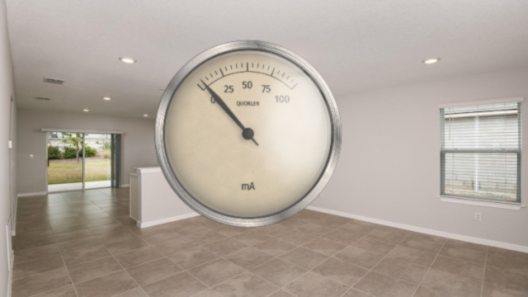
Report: 5 mA
